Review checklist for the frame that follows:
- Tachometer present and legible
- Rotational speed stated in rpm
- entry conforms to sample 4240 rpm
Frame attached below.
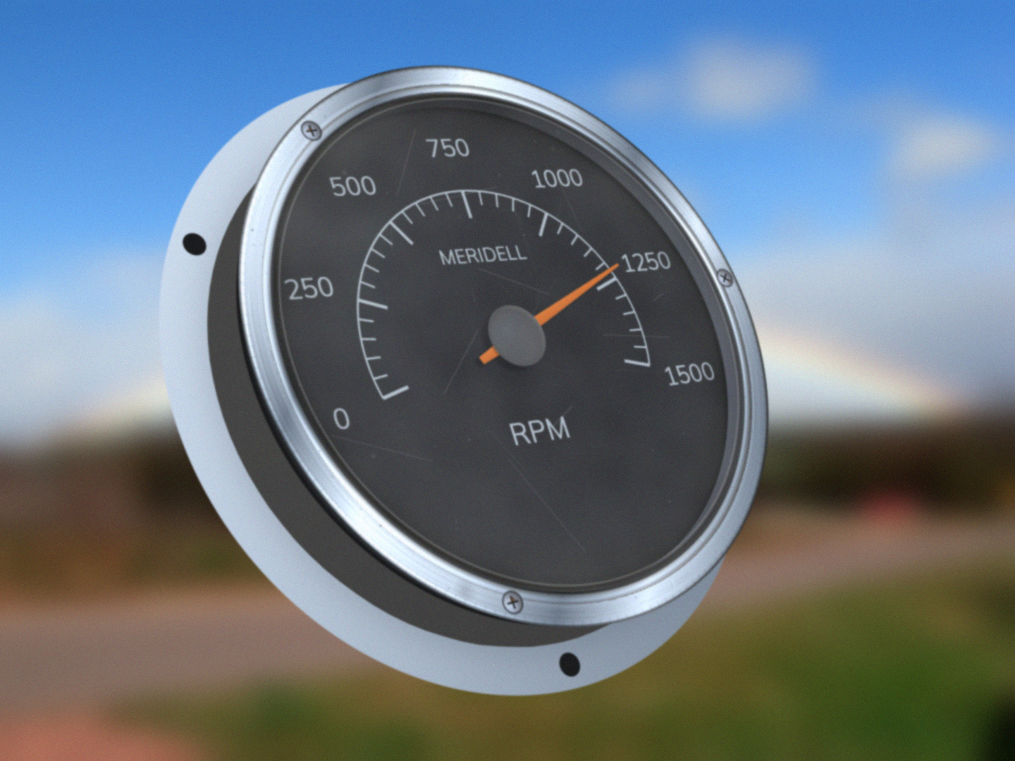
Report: 1225 rpm
